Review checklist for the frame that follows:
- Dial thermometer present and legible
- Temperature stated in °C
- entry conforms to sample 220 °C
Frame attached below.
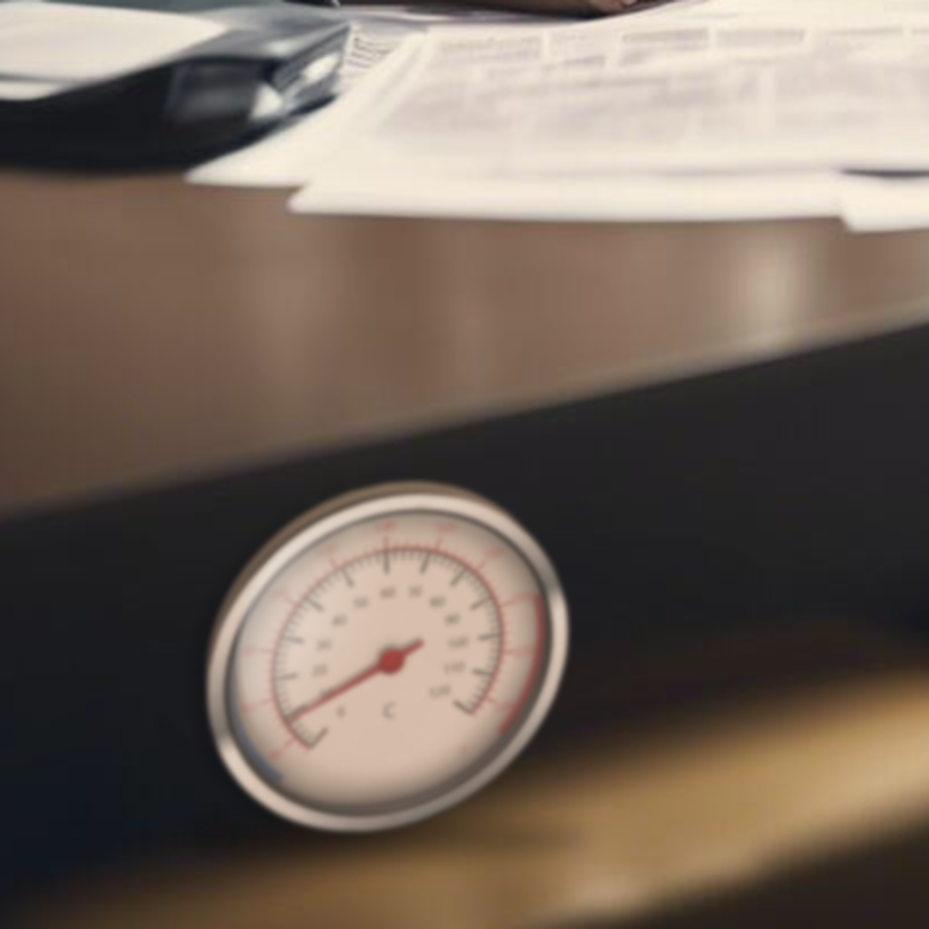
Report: 10 °C
